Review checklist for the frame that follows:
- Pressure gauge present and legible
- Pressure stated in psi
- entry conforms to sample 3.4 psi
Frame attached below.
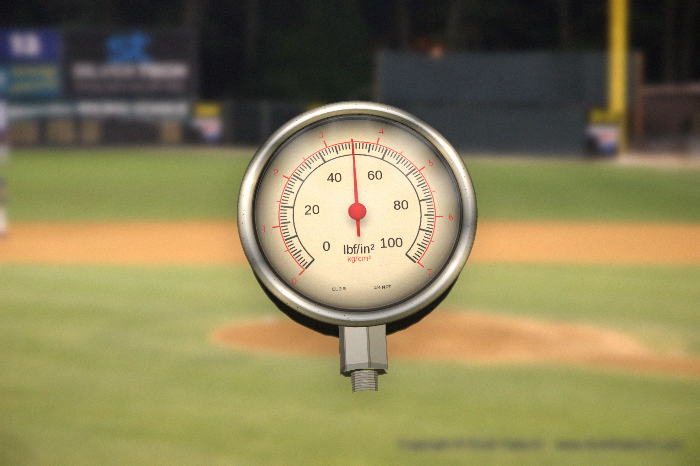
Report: 50 psi
